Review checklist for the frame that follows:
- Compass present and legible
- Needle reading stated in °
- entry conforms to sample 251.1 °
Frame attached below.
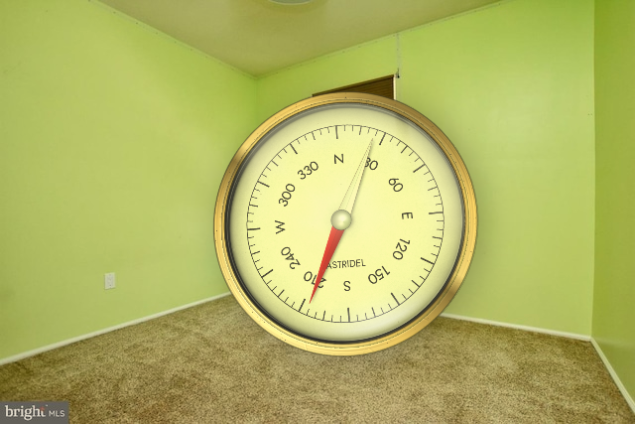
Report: 205 °
